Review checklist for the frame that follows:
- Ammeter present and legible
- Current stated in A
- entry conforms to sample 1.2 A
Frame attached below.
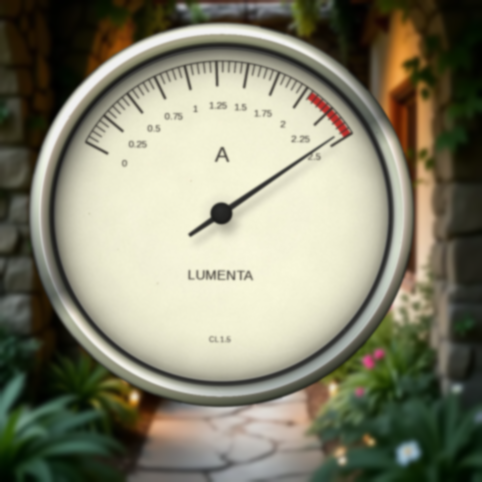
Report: 2.45 A
